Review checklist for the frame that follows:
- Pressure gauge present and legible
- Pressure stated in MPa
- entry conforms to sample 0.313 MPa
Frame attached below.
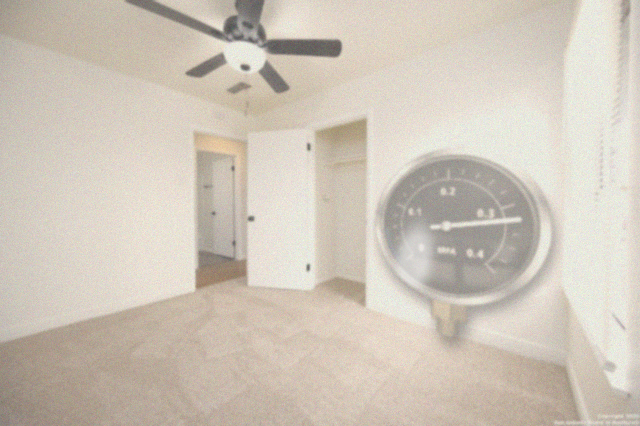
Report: 0.32 MPa
